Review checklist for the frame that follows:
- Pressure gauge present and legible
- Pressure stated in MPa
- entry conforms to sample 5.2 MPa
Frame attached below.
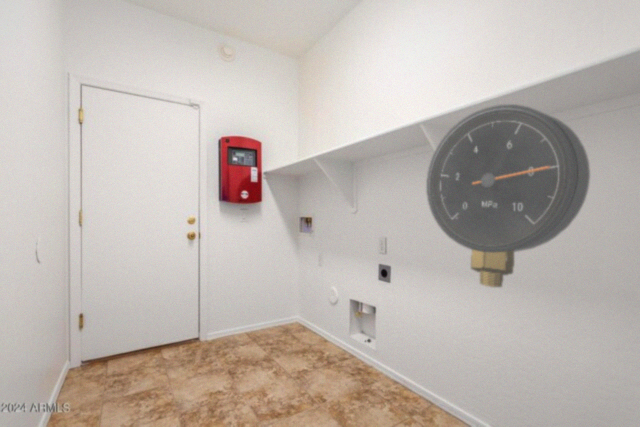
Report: 8 MPa
